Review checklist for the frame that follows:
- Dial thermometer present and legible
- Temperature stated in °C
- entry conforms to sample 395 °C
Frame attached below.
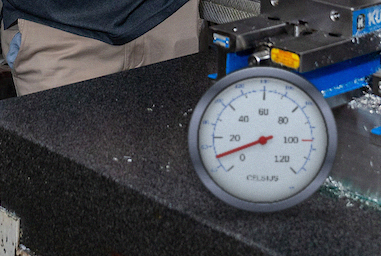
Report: 10 °C
